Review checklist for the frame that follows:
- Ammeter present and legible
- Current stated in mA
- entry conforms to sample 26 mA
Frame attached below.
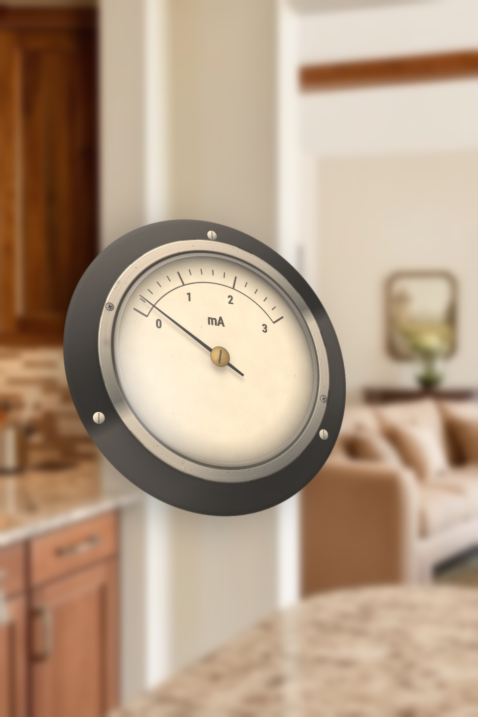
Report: 0.2 mA
